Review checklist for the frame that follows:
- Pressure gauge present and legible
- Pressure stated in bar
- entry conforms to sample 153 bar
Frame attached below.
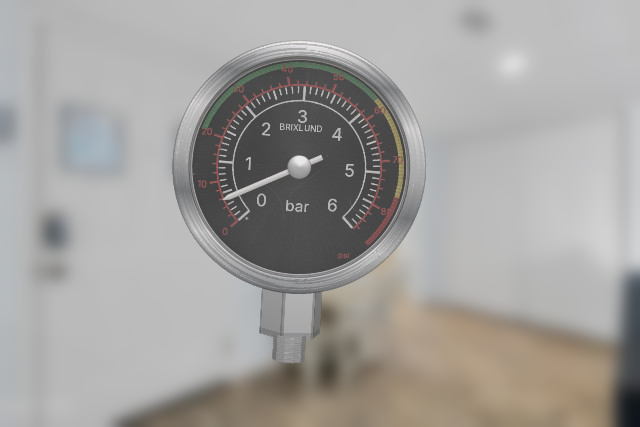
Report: 0.4 bar
